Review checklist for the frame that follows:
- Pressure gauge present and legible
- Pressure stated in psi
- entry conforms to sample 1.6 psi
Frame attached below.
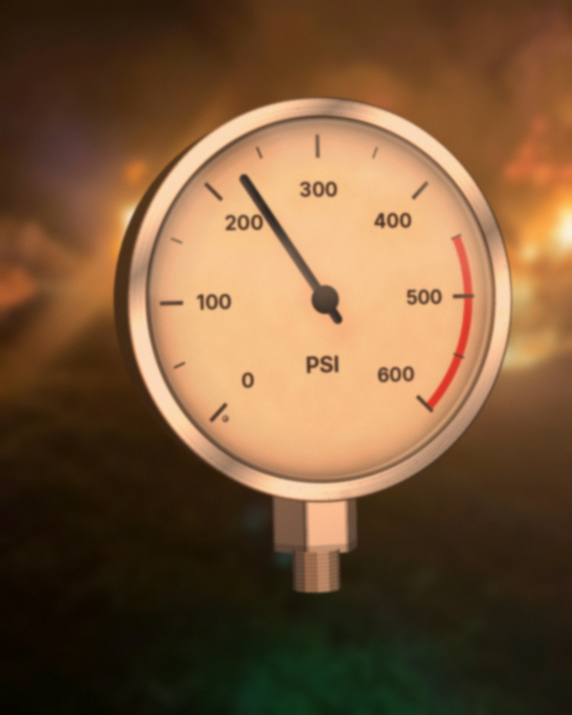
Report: 225 psi
